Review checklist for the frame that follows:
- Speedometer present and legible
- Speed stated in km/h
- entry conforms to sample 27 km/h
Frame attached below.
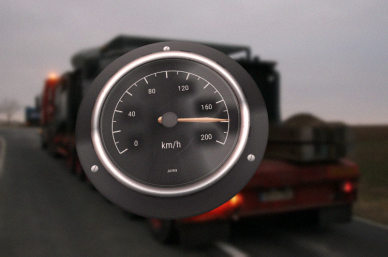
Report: 180 km/h
